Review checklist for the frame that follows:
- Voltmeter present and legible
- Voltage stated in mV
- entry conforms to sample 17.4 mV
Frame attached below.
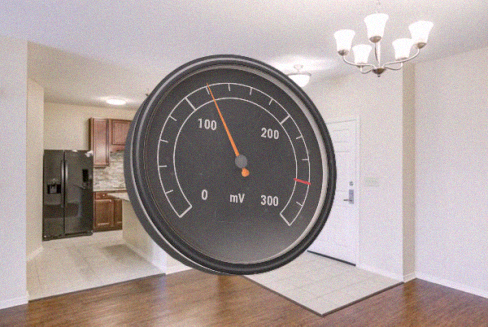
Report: 120 mV
